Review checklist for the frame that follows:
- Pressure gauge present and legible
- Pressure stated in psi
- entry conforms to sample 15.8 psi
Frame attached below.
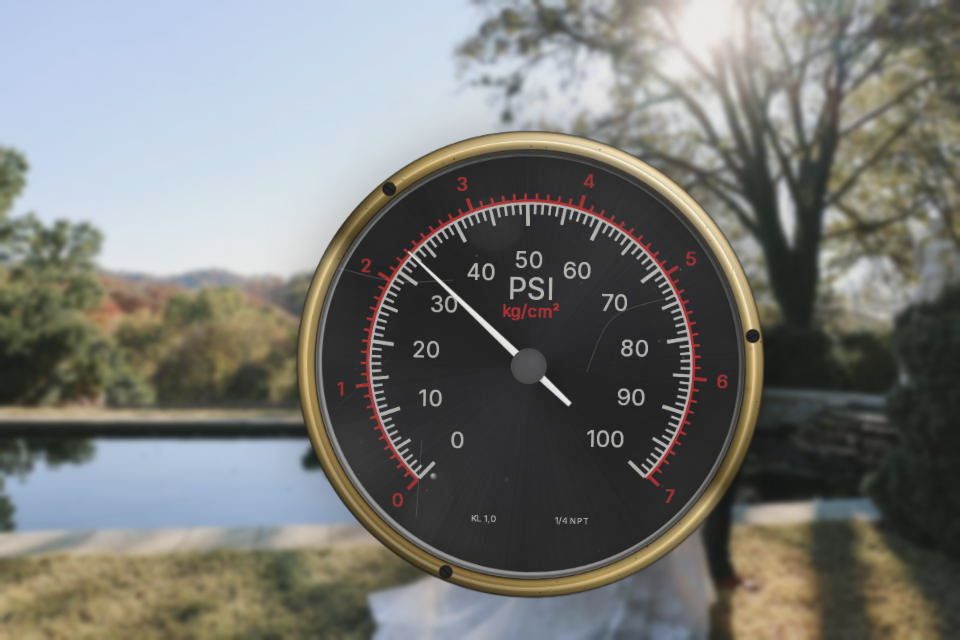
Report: 33 psi
